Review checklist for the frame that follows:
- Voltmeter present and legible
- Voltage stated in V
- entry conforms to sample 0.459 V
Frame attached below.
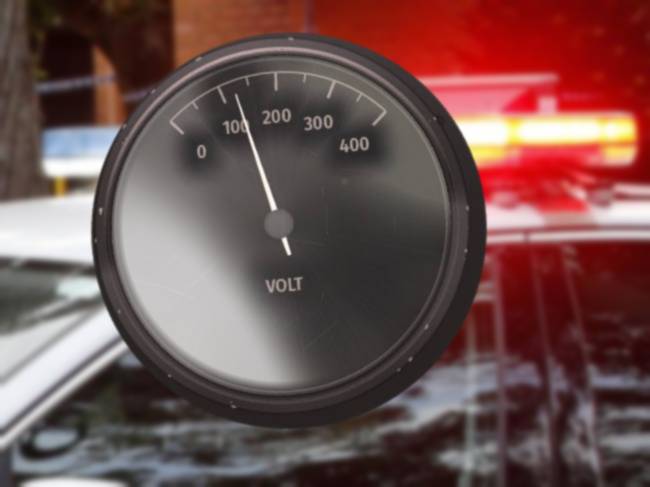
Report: 125 V
